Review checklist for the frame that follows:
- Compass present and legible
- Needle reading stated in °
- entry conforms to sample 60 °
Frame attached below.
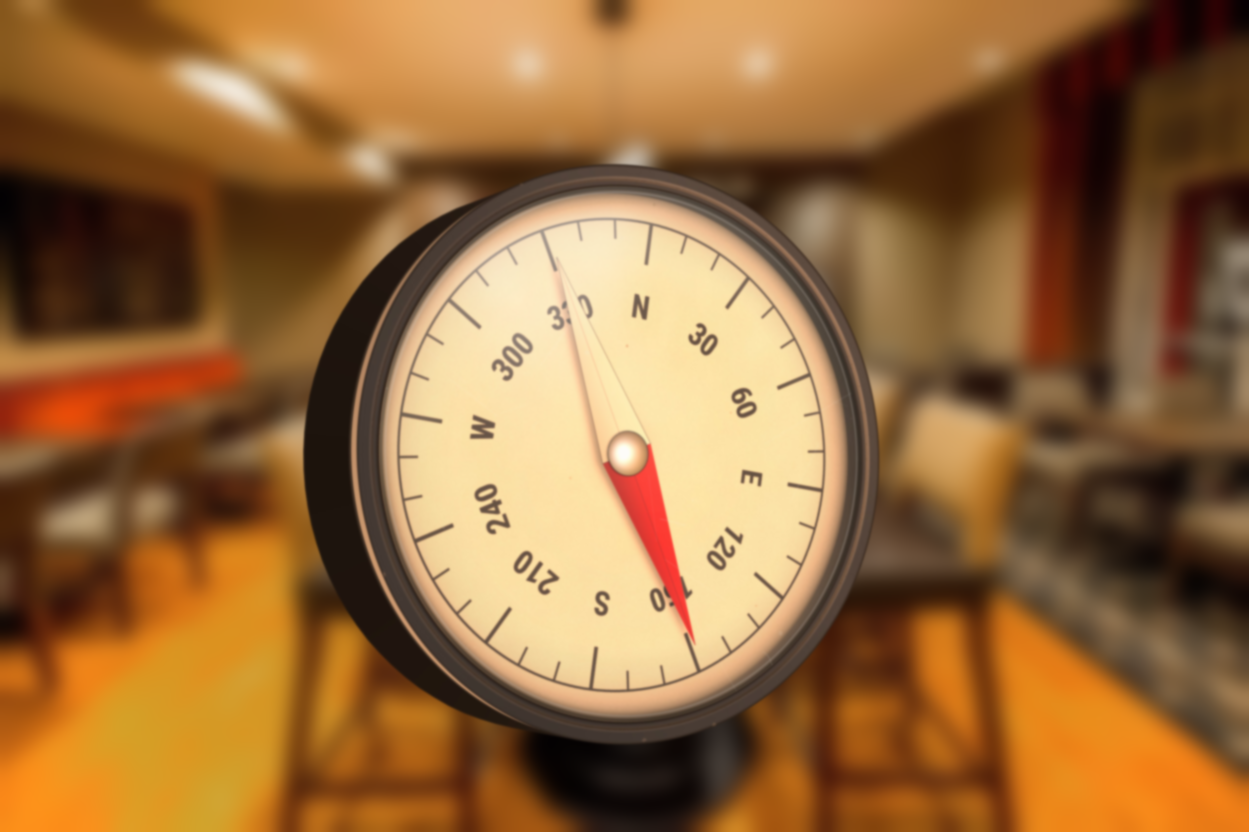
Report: 150 °
